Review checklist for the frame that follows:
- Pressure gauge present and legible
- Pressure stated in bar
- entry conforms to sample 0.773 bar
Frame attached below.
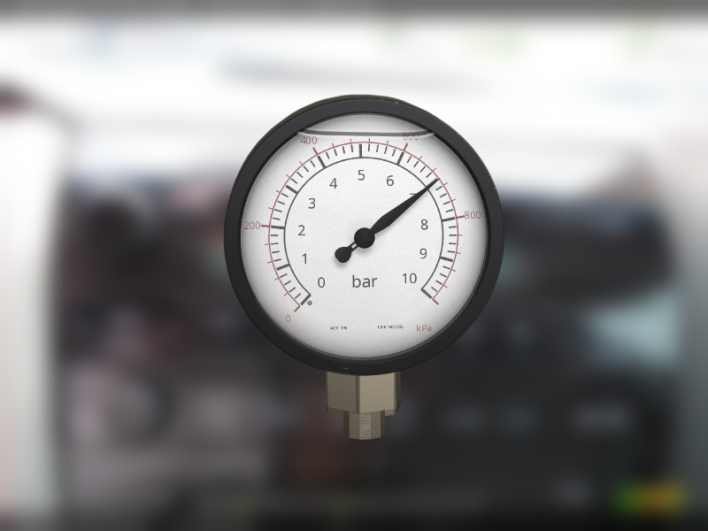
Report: 7 bar
